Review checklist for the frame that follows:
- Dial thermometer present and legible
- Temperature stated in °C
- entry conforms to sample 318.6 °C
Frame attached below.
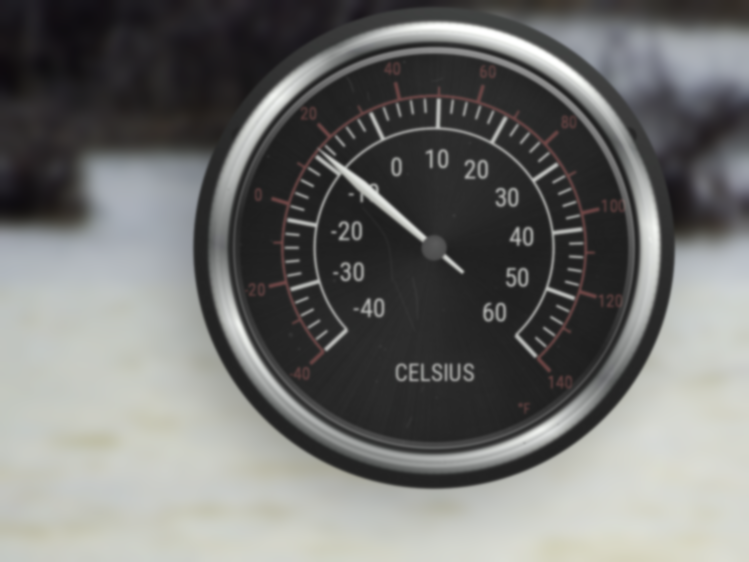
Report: -9 °C
